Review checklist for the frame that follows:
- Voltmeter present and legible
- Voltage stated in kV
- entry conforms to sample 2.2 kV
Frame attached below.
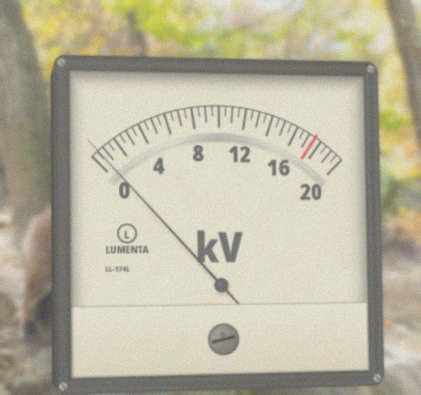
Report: 0.5 kV
